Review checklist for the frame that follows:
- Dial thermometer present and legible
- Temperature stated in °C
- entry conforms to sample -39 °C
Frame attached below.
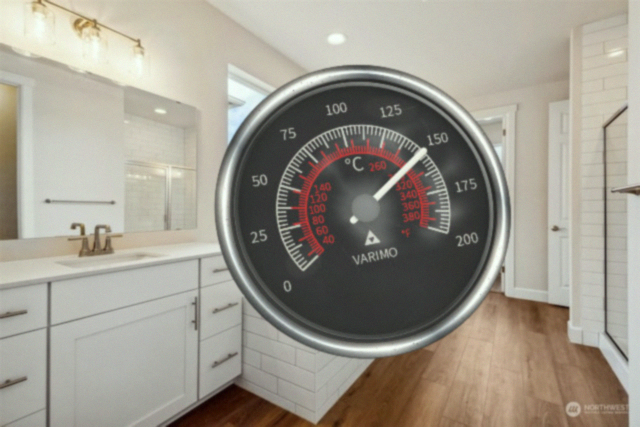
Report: 150 °C
